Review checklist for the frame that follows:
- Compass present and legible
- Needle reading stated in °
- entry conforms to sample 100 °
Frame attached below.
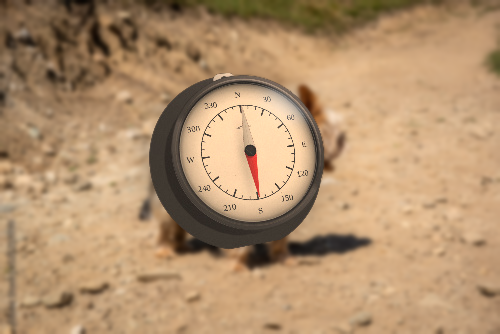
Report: 180 °
